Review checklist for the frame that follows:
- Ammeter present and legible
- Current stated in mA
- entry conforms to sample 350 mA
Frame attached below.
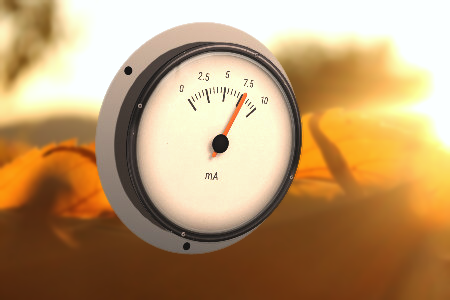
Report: 7.5 mA
